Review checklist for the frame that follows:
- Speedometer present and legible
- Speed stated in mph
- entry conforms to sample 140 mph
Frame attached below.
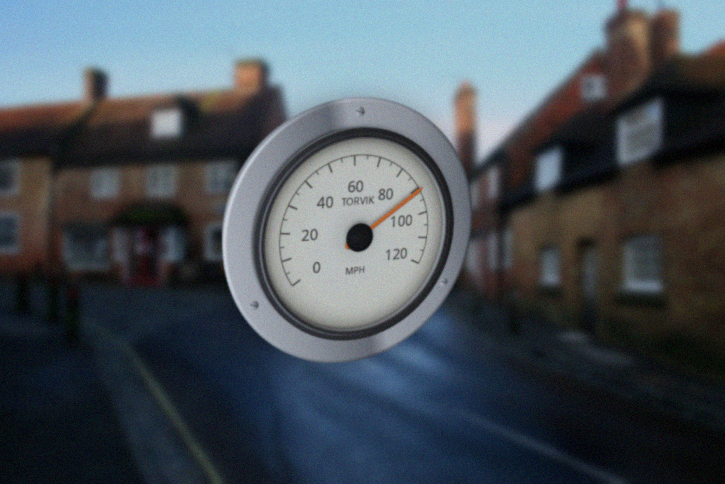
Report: 90 mph
